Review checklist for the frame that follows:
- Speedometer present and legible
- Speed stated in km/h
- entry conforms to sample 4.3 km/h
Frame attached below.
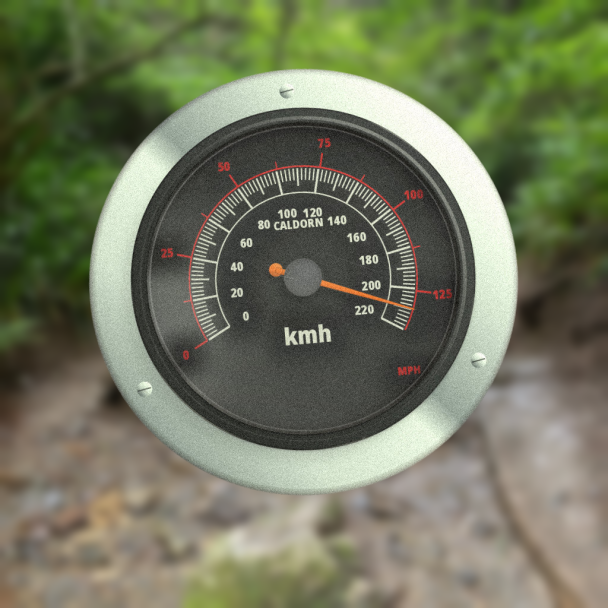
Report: 210 km/h
